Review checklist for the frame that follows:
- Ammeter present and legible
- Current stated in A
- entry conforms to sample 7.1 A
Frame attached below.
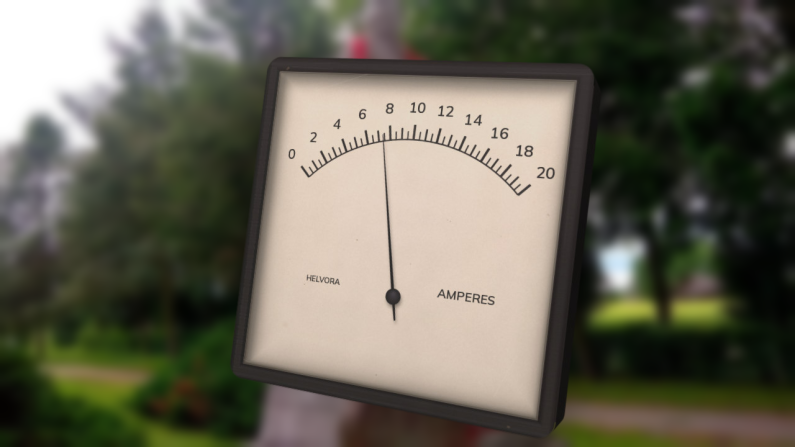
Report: 7.5 A
